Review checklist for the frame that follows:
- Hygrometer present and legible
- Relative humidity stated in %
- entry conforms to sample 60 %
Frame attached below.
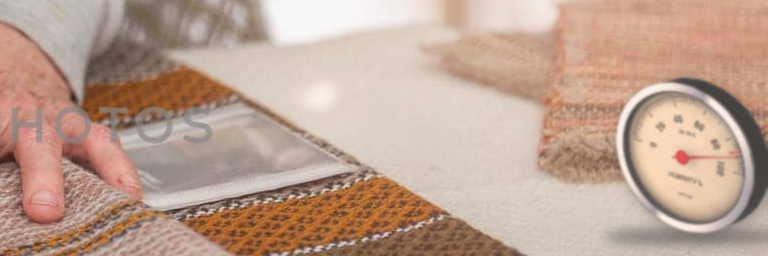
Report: 90 %
